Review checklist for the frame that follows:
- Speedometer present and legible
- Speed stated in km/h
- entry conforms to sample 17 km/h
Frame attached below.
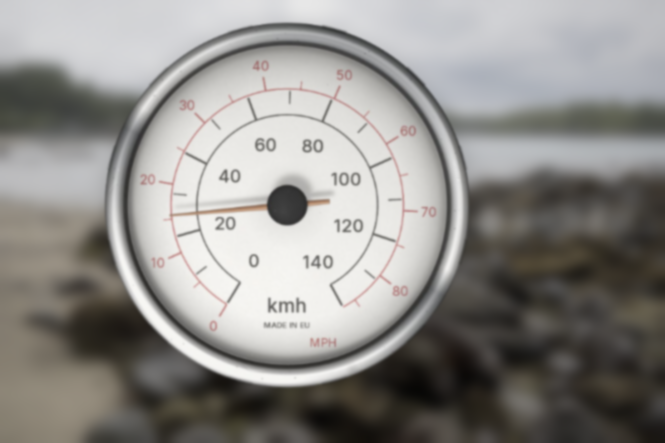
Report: 25 km/h
